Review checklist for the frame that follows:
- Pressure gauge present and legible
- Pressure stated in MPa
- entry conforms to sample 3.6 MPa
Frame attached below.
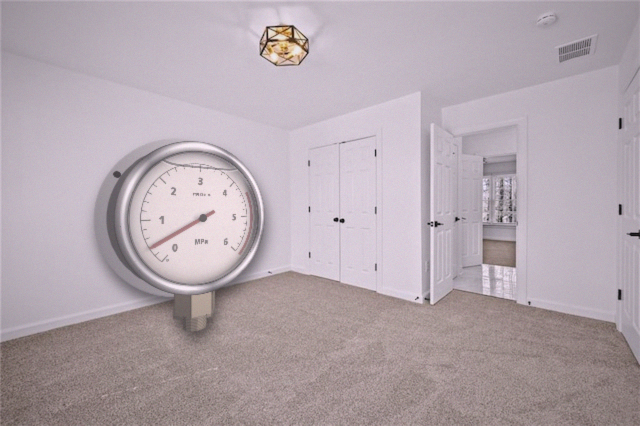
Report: 0.4 MPa
